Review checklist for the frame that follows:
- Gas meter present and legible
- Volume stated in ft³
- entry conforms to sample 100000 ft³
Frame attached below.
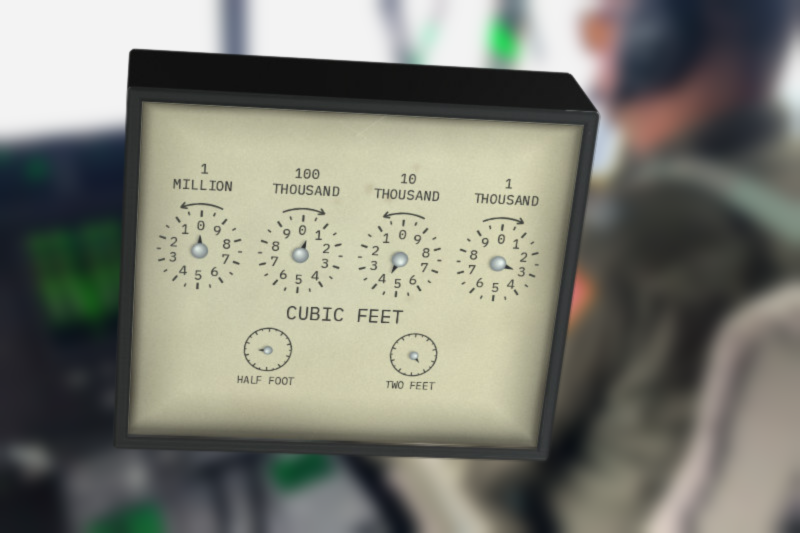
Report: 4300 ft³
